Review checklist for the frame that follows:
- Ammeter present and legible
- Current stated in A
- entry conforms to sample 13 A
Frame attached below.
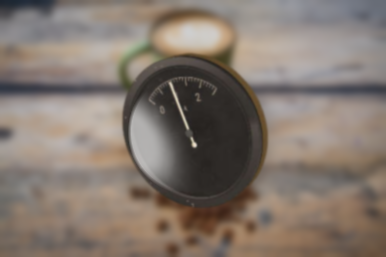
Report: 1 A
